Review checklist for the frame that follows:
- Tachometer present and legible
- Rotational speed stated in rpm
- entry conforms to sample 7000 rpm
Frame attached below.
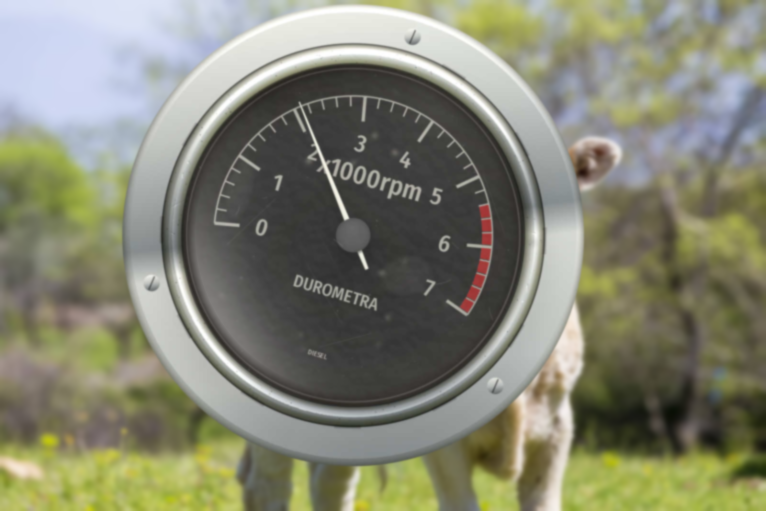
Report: 2100 rpm
